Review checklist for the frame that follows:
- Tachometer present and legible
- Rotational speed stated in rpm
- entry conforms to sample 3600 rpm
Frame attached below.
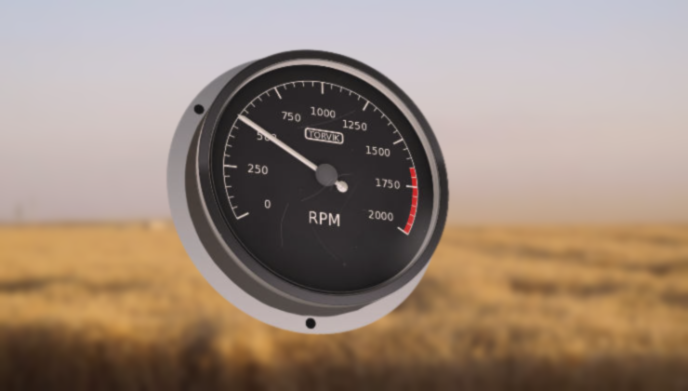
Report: 500 rpm
